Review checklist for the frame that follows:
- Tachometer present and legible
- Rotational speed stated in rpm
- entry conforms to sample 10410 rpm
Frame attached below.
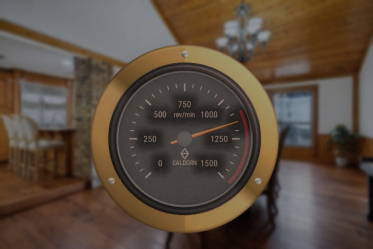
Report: 1150 rpm
